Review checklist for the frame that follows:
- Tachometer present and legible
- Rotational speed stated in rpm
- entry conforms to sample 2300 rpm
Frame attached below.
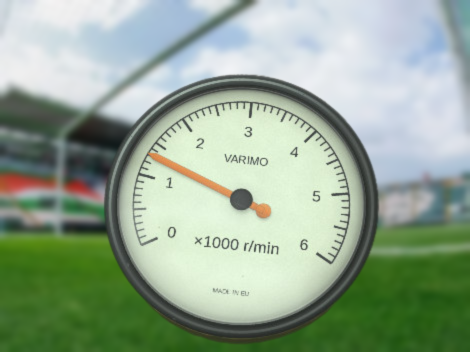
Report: 1300 rpm
